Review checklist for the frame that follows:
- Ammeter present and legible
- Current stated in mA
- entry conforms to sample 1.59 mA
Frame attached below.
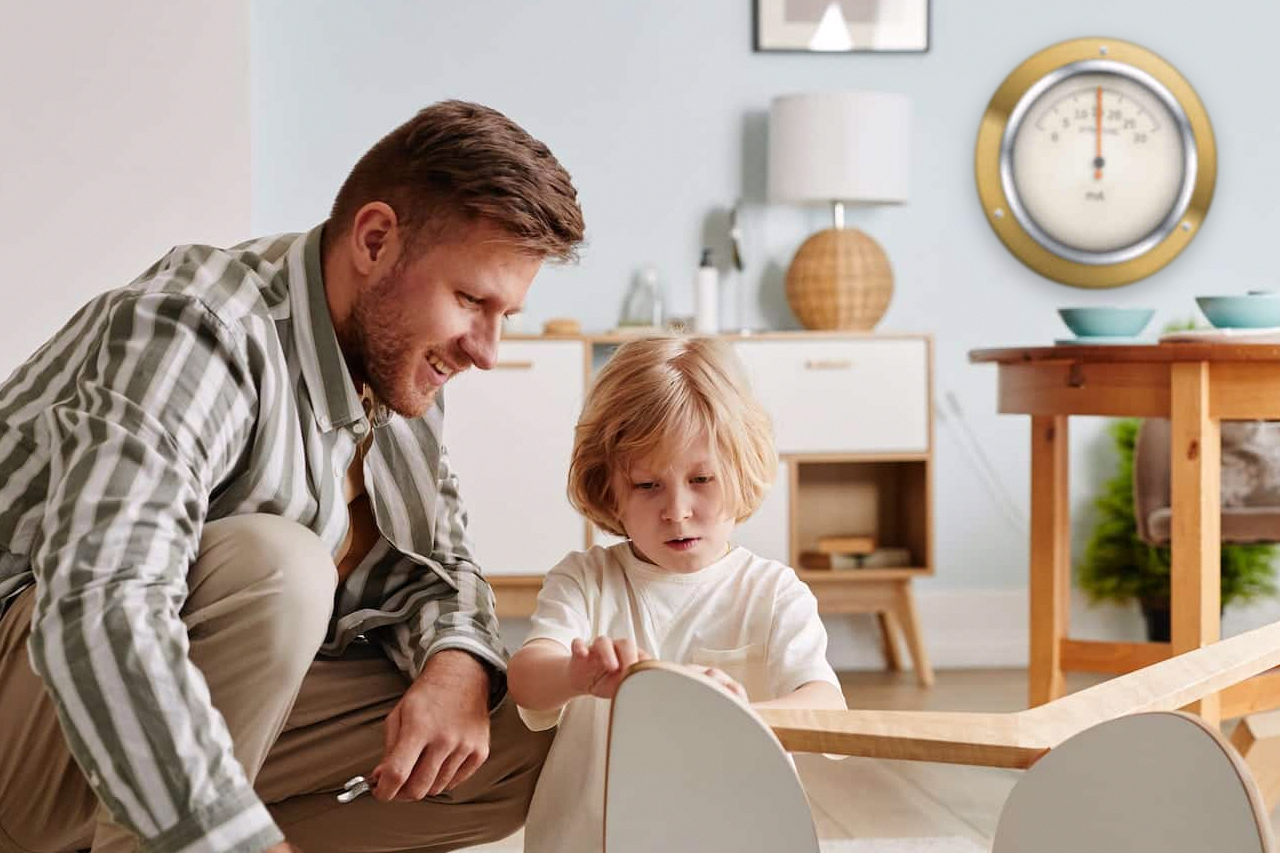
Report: 15 mA
